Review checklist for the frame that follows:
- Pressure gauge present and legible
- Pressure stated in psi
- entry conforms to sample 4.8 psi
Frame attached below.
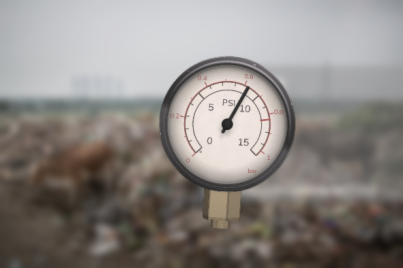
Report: 9 psi
